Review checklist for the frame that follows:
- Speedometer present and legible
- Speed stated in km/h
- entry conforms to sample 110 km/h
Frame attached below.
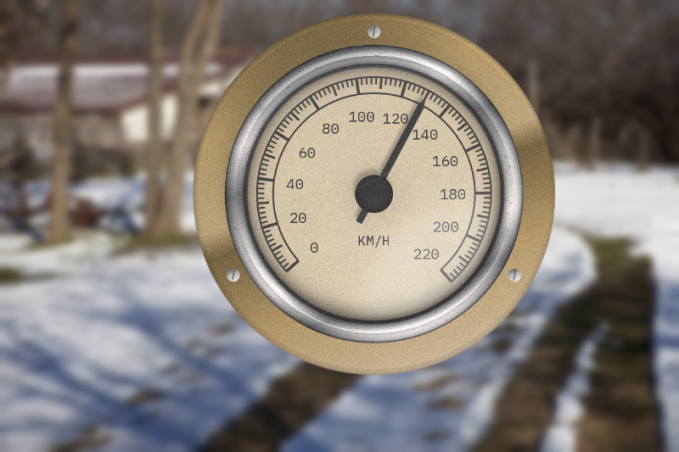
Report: 130 km/h
